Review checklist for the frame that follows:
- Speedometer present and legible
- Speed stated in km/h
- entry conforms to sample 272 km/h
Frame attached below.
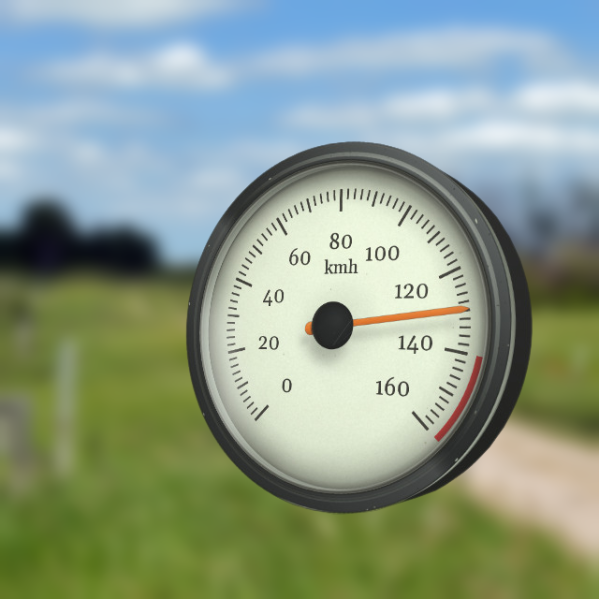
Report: 130 km/h
